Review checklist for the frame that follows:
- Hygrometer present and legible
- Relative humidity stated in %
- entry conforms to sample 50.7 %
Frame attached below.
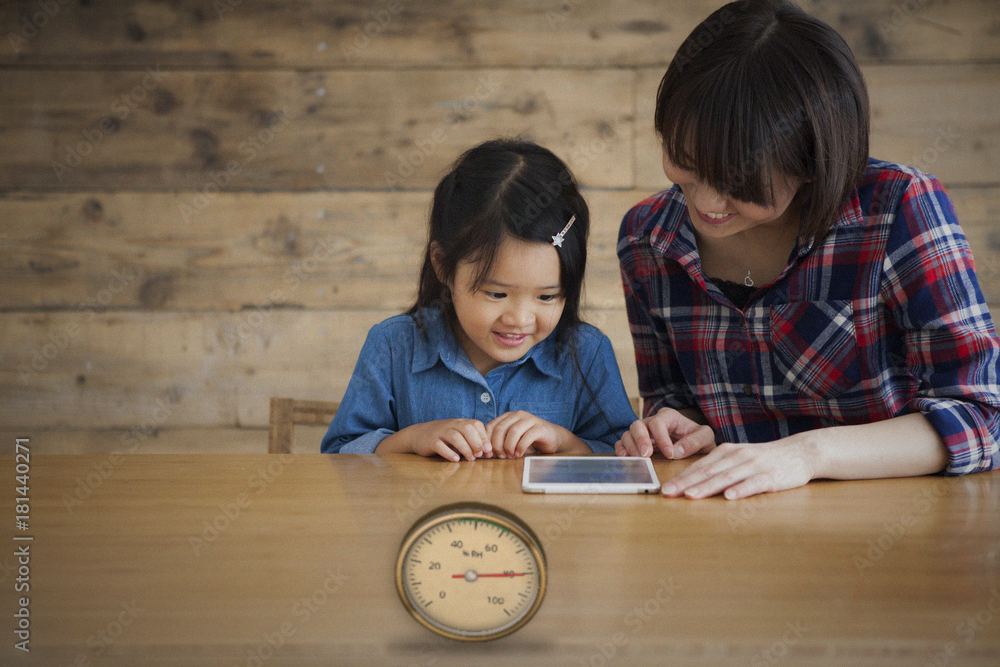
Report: 80 %
